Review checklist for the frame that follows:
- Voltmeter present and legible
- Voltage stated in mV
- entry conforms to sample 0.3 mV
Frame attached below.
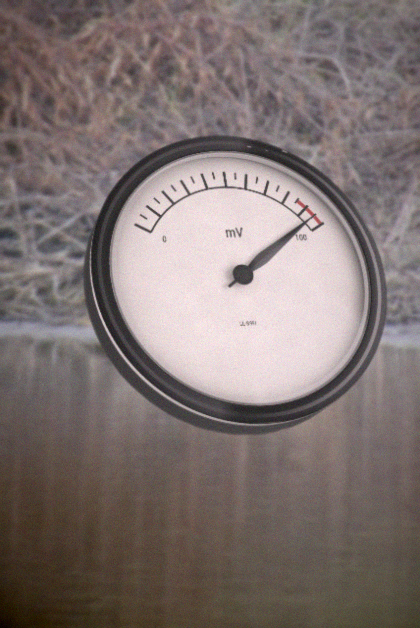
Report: 95 mV
